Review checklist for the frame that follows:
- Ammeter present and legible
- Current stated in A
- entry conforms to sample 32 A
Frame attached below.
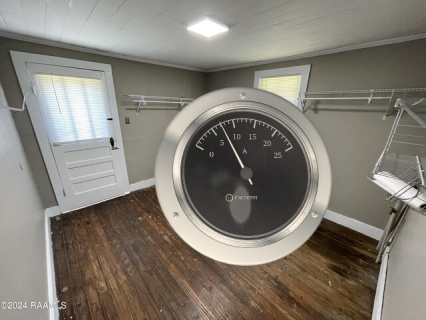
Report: 7 A
